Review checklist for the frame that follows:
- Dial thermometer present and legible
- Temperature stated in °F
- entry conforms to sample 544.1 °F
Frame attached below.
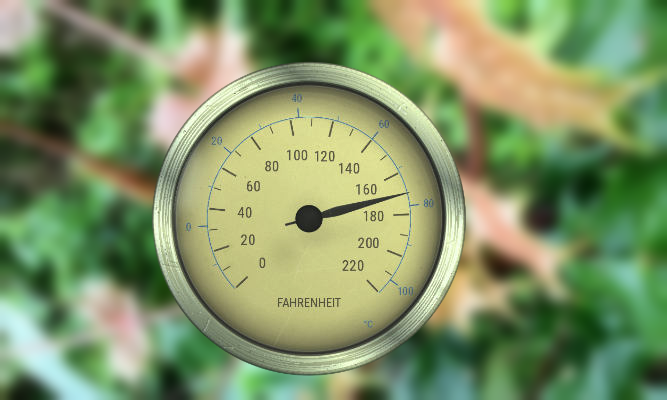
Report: 170 °F
